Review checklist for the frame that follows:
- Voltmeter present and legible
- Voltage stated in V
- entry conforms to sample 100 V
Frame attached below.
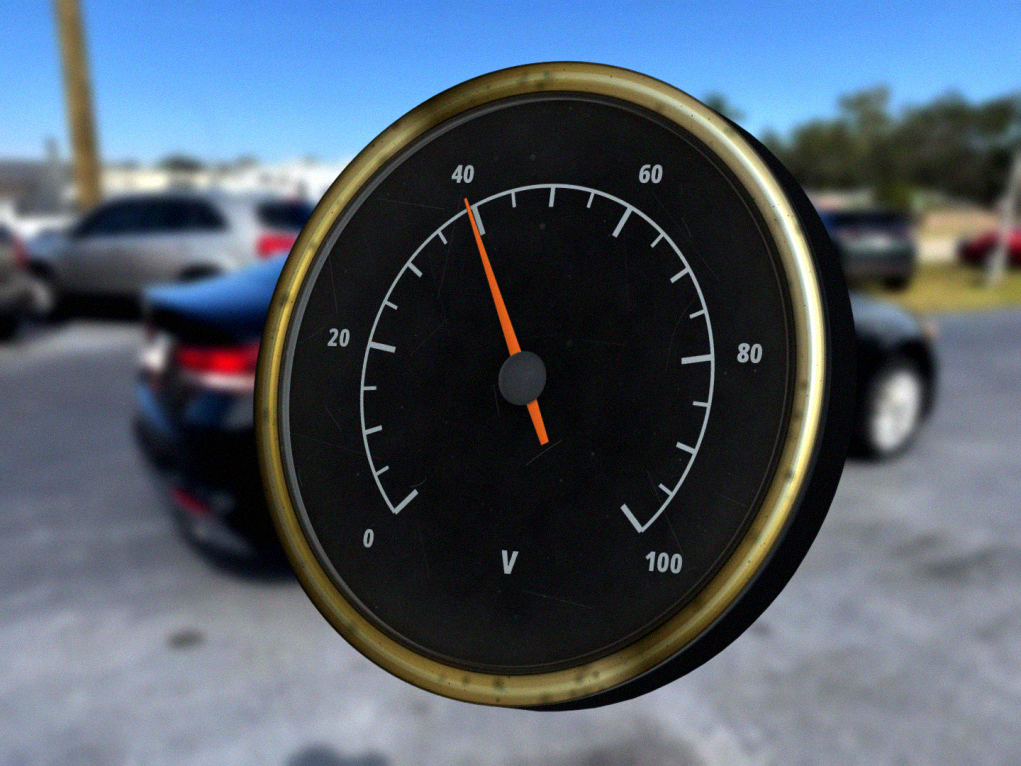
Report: 40 V
